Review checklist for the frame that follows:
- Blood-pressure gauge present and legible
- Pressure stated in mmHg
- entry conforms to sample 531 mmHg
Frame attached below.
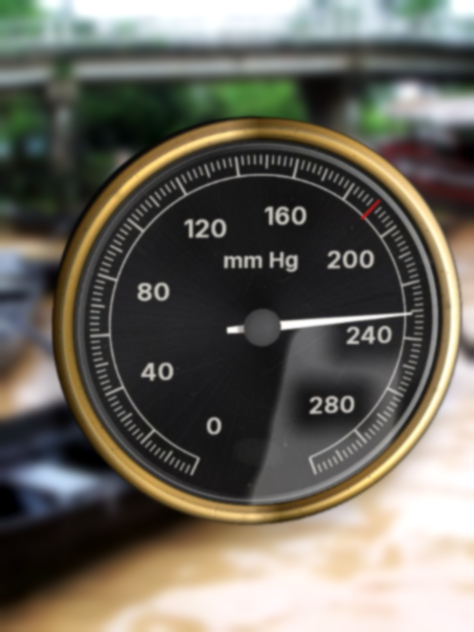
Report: 230 mmHg
